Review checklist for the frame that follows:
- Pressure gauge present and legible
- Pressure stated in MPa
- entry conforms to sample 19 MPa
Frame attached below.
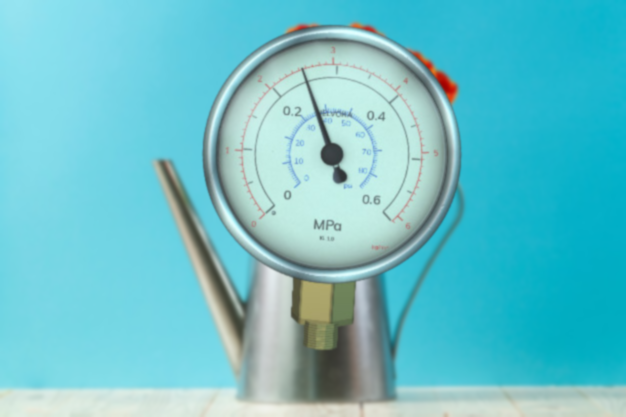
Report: 0.25 MPa
